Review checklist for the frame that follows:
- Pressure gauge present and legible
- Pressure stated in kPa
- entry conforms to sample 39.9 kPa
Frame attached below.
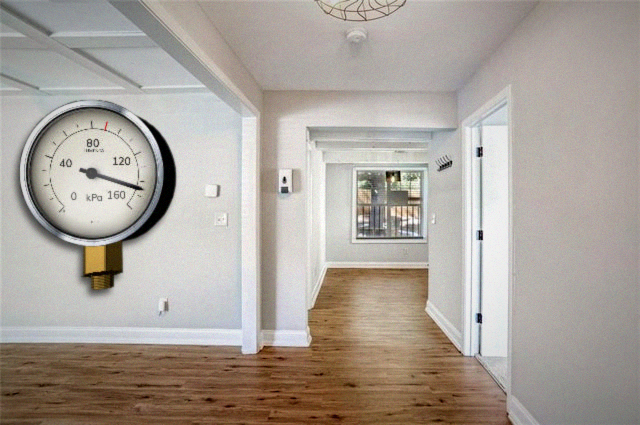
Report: 145 kPa
